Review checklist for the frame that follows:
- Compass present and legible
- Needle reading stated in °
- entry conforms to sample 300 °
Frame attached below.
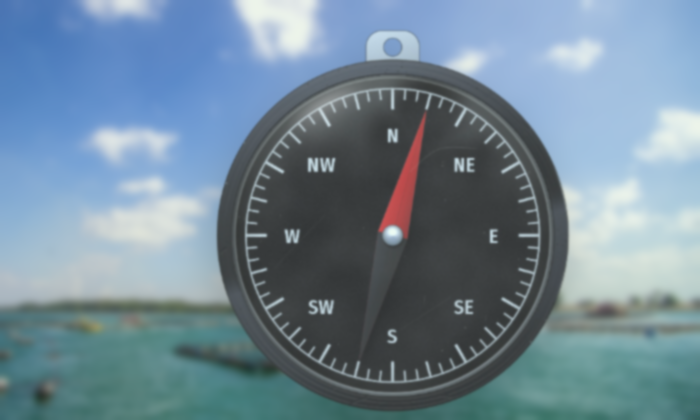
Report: 15 °
